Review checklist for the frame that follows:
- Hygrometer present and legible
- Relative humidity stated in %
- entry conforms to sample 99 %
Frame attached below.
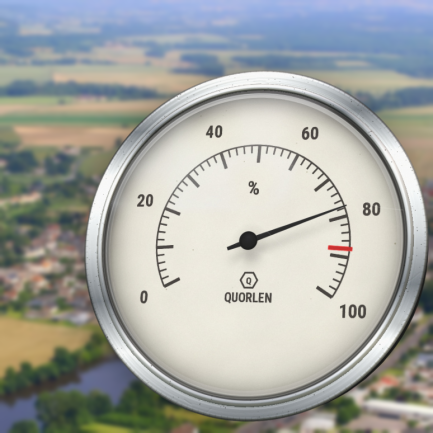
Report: 78 %
